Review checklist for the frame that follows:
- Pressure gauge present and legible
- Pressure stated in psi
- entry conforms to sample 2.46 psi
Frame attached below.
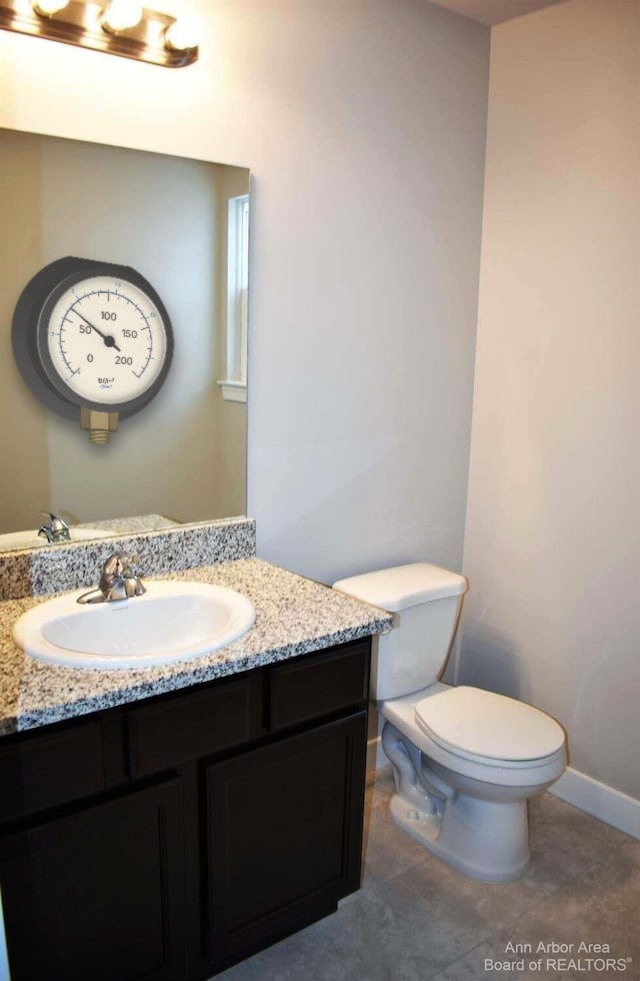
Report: 60 psi
